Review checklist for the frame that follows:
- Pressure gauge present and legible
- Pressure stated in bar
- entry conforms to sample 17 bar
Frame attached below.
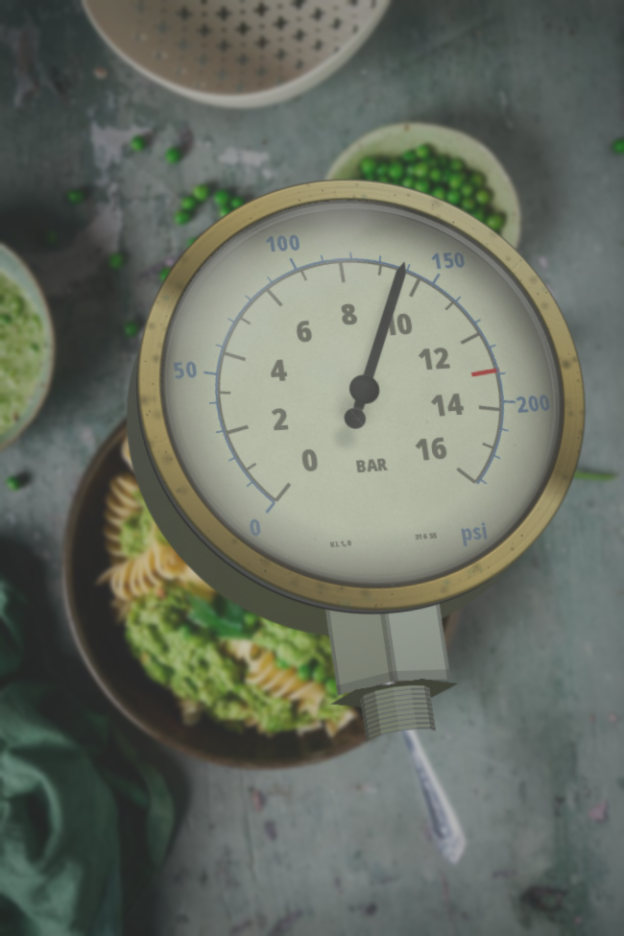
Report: 9.5 bar
